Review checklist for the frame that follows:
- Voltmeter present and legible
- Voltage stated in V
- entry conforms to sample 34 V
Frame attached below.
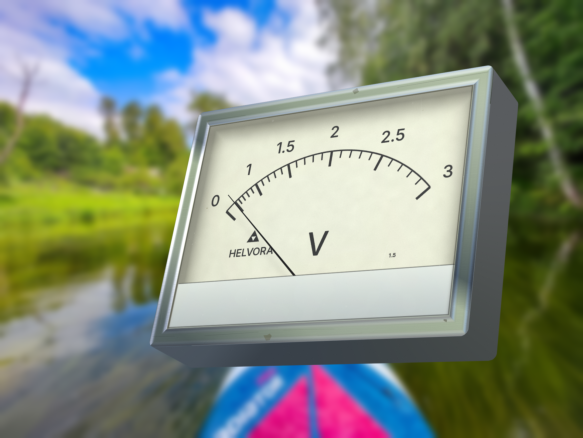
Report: 0.5 V
